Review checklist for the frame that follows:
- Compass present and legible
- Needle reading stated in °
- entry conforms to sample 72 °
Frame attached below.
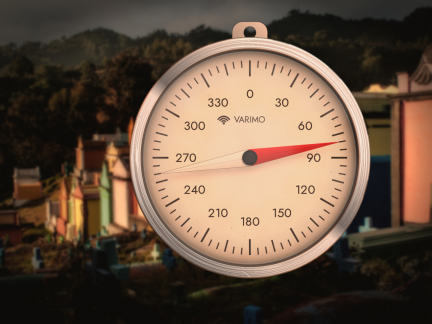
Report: 80 °
